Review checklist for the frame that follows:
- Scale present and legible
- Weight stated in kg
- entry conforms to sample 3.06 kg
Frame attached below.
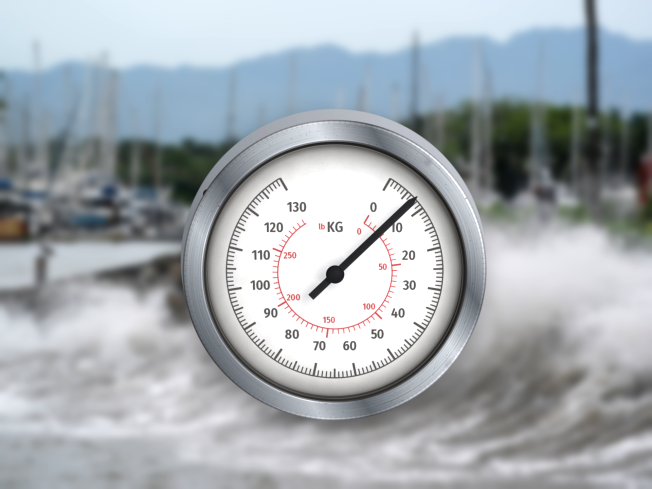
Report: 7 kg
